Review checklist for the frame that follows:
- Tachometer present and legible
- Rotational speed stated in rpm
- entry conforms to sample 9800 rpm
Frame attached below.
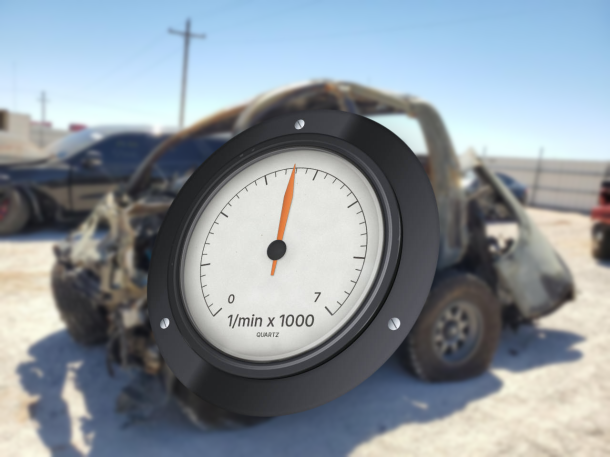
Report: 3600 rpm
